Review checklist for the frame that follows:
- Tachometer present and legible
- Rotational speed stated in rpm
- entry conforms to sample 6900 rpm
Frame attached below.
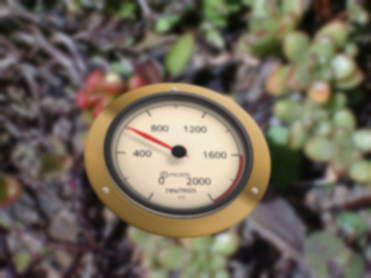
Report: 600 rpm
